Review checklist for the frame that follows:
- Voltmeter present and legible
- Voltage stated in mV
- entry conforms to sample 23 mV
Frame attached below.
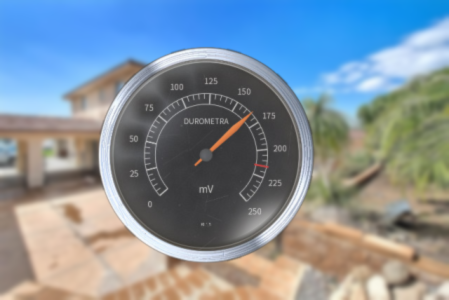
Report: 165 mV
